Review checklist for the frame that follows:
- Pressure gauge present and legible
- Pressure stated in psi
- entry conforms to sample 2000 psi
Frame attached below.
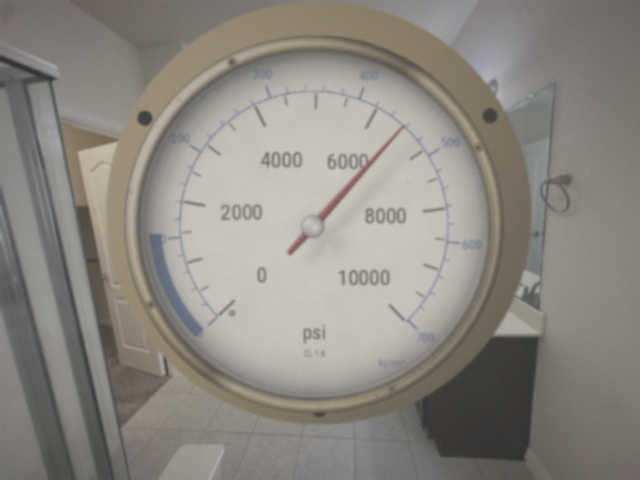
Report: 6500 psi
